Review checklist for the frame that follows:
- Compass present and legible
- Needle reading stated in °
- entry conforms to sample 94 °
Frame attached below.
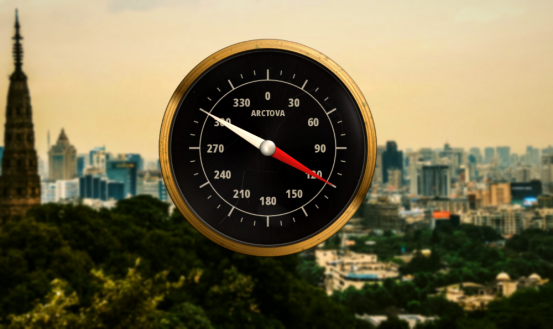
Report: 120 °
